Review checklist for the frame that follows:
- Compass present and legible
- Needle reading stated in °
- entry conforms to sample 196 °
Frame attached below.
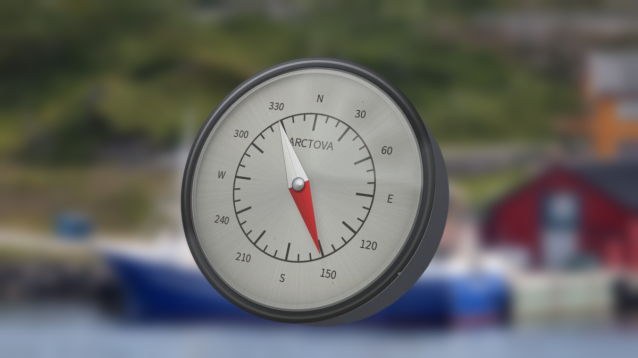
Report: 150 °
